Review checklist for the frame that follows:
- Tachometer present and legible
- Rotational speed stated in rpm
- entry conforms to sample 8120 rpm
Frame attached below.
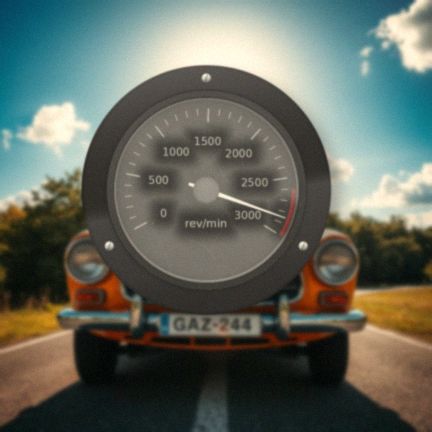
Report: 2850 rpm
